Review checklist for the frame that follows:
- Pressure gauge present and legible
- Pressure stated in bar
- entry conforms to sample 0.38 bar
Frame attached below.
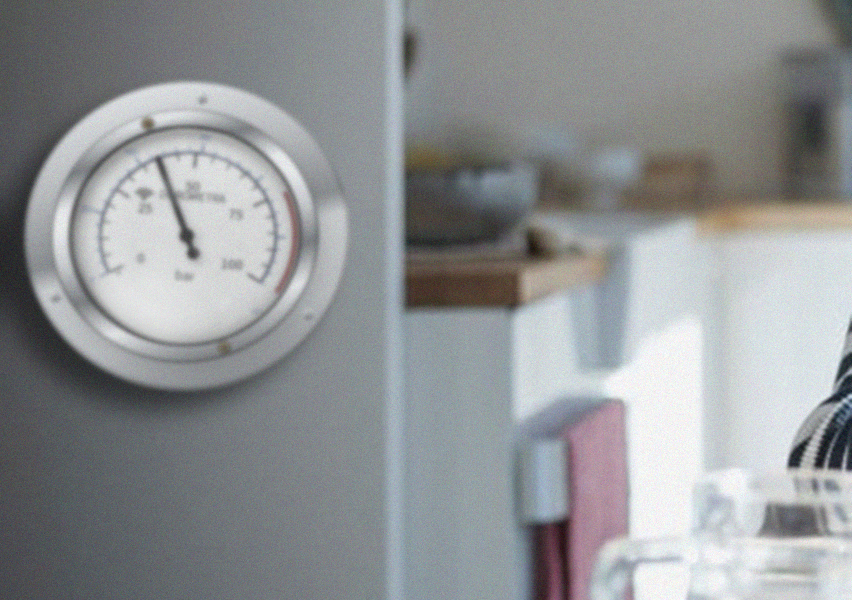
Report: 40 bar
